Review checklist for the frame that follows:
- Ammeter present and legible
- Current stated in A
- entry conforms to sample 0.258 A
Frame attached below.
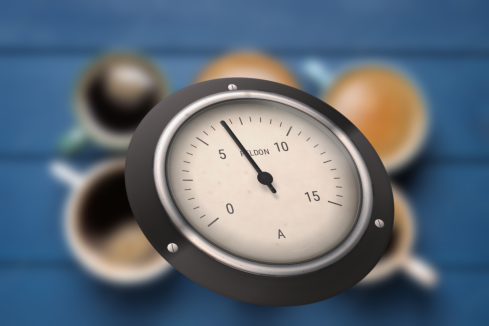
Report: 6.5 A
